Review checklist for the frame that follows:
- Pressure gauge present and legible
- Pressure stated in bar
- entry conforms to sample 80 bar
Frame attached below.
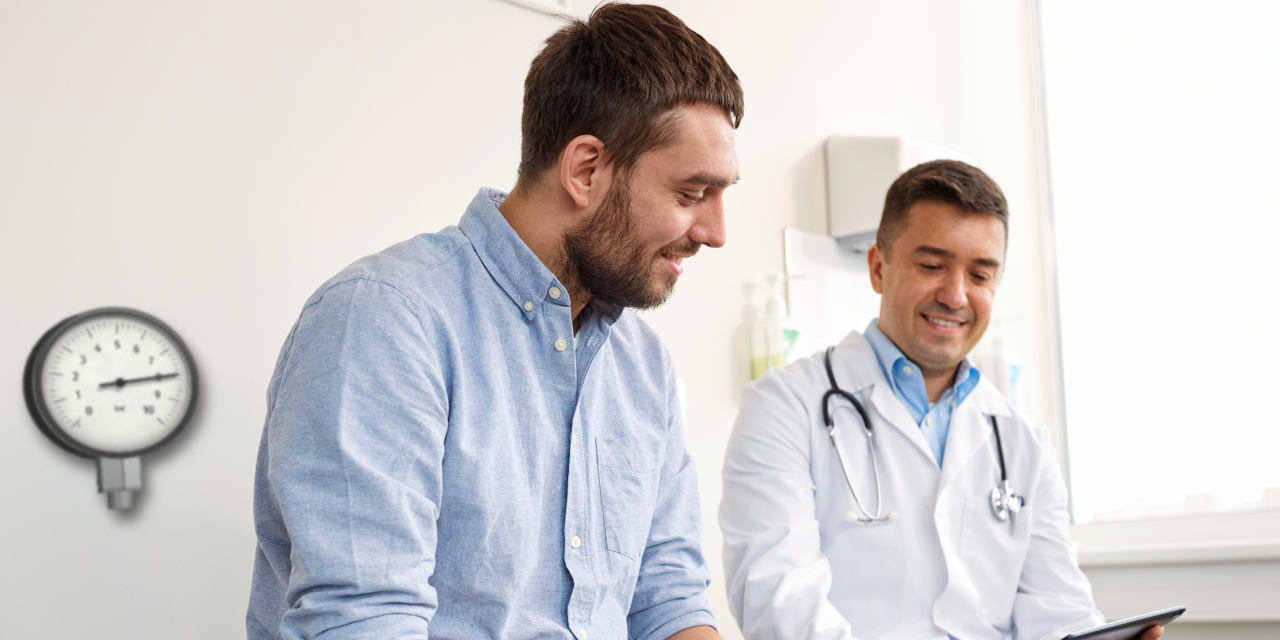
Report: 8 bar
